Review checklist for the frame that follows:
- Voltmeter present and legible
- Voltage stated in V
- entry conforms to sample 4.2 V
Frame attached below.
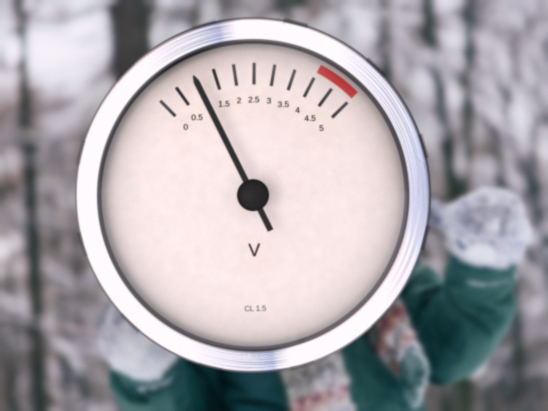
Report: 1 V
